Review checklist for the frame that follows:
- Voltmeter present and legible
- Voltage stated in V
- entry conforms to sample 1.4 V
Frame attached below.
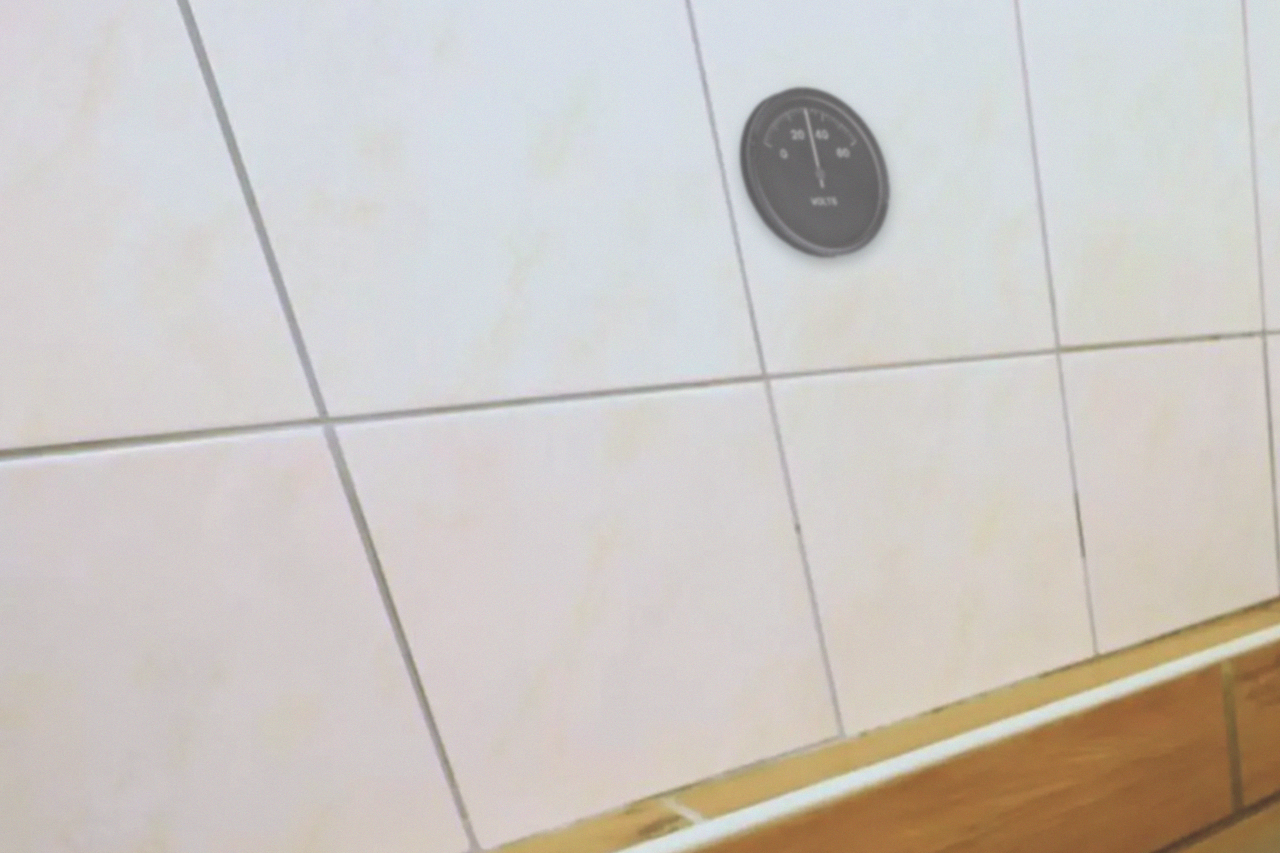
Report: 30 V
